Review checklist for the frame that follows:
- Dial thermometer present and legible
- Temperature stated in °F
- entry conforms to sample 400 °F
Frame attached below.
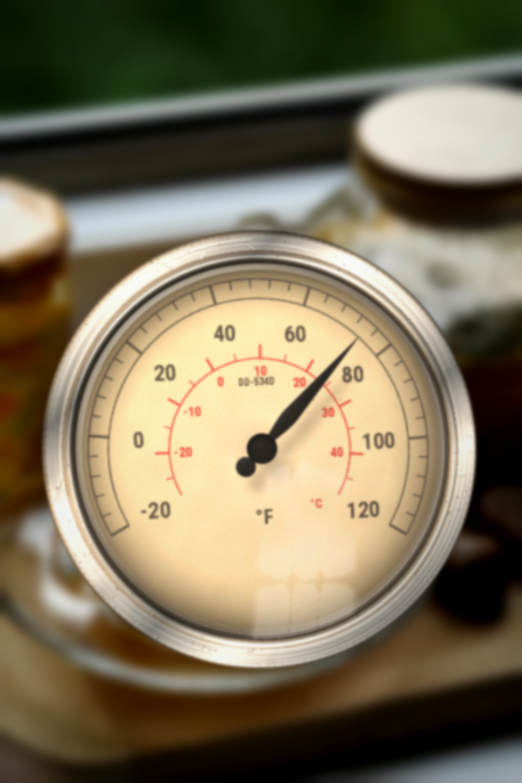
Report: 74 °F
